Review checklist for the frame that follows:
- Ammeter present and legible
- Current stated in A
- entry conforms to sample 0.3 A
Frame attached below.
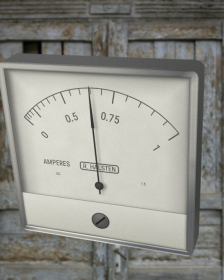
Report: 0.65 A
